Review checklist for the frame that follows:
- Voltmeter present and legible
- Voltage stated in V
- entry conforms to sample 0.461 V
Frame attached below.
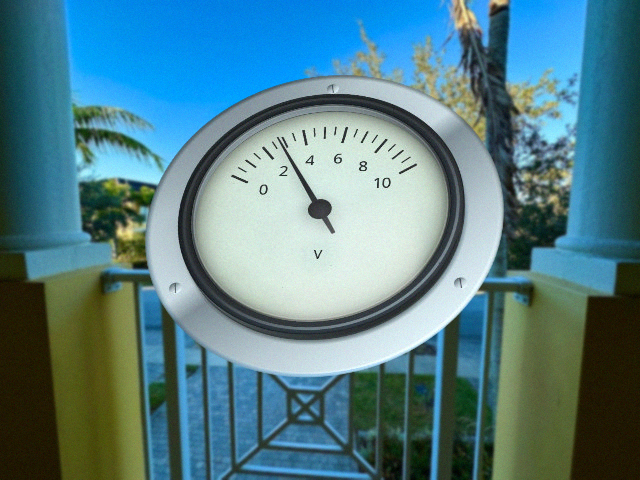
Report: 2.75 V
